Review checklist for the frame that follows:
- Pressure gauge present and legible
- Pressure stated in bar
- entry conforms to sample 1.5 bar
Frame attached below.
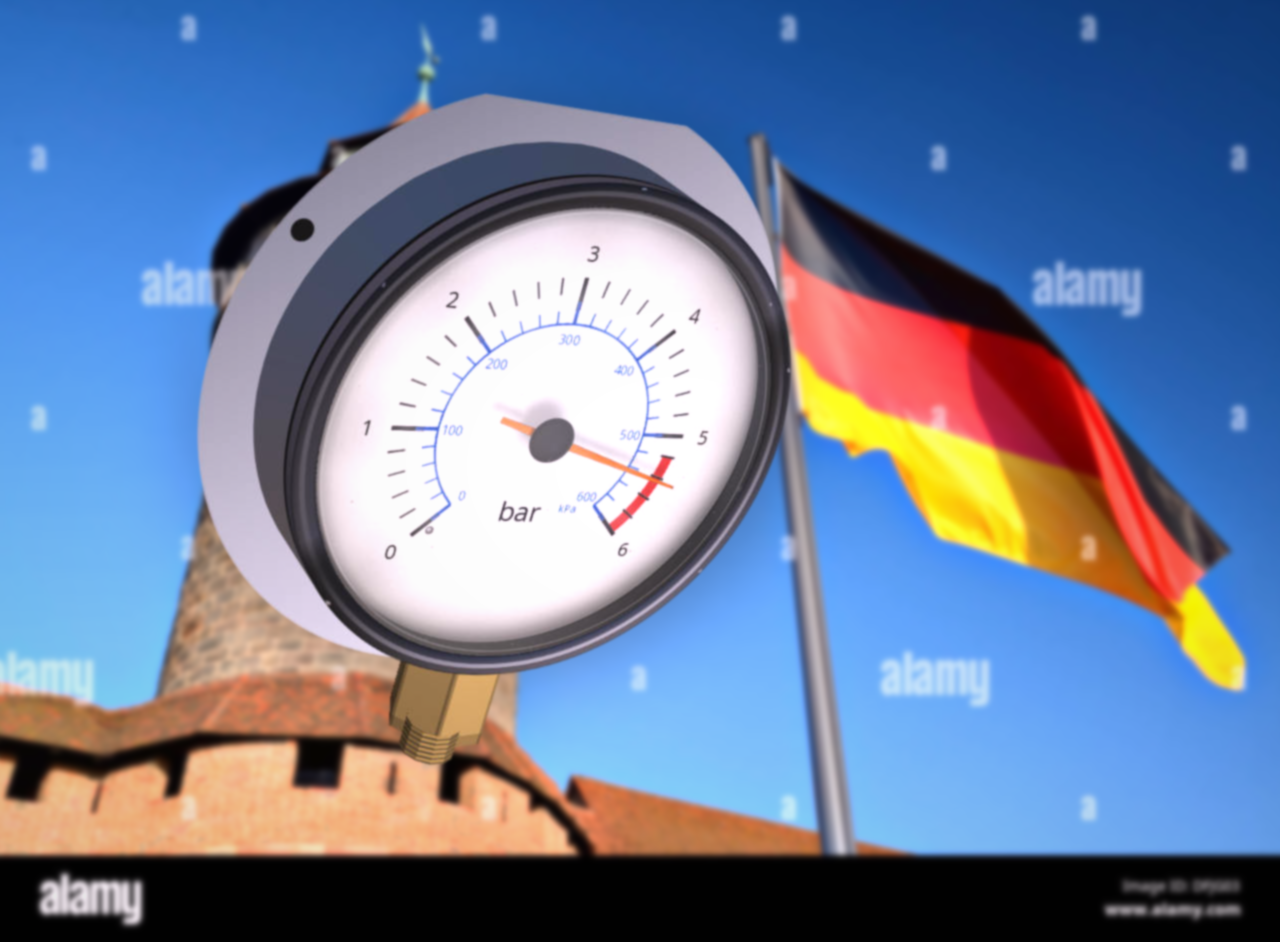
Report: 5.4 bar
